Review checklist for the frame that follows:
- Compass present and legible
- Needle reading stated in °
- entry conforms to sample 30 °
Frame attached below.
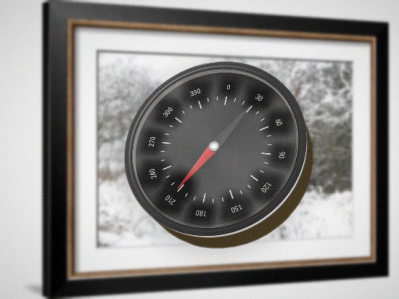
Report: 210 °
